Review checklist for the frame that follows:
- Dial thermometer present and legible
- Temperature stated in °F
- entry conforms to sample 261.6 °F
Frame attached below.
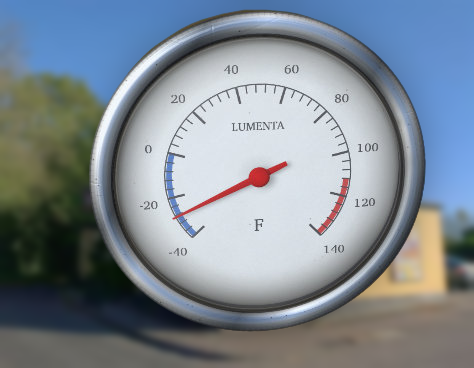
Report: -28 °F
